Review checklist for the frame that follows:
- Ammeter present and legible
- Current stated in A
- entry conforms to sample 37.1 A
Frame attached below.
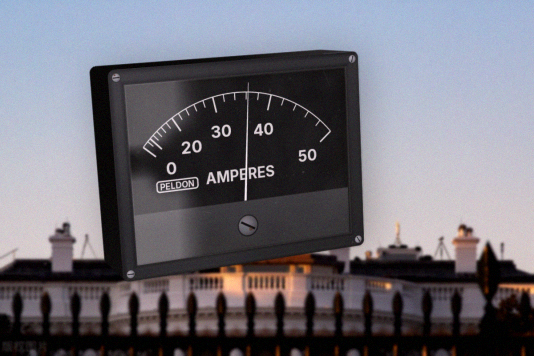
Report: 36 A
